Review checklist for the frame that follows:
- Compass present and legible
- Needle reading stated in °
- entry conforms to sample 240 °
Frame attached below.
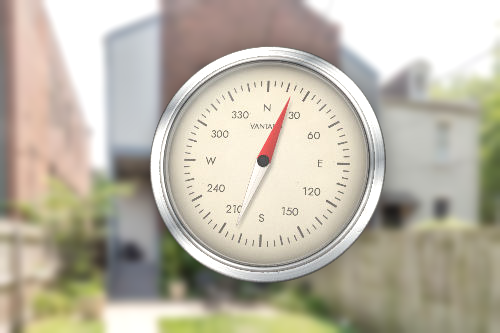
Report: 20 °
